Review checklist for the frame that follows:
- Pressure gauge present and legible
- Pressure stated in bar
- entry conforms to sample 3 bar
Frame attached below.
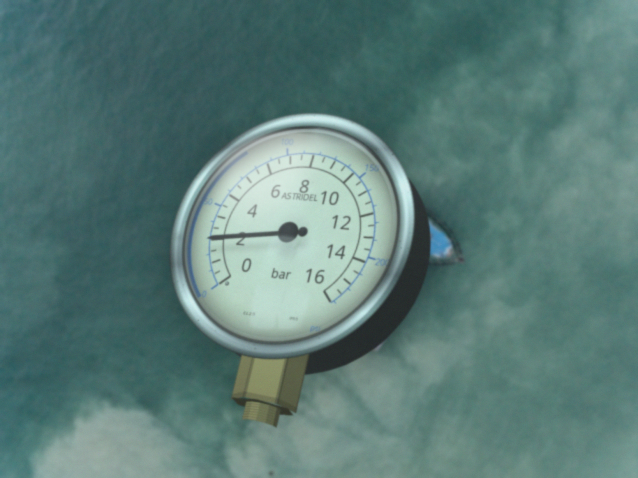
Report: 2 bar
